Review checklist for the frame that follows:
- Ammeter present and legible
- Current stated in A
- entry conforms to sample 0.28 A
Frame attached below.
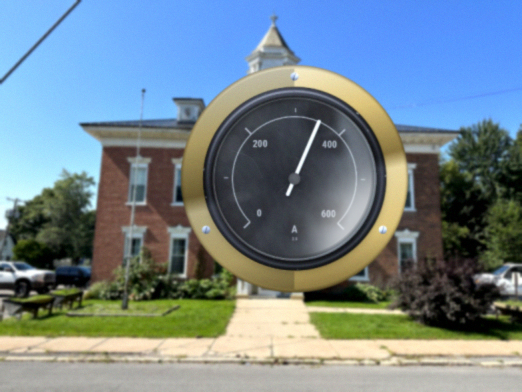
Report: 350 A
